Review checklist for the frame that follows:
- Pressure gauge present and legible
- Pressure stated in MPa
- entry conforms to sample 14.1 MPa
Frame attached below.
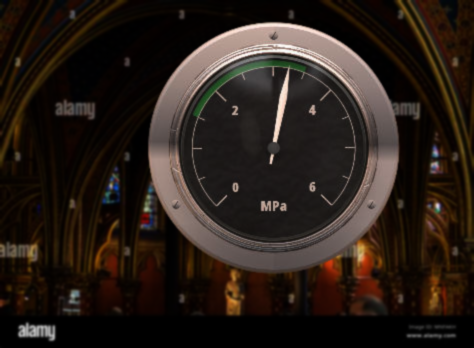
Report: 3.25 MPa
